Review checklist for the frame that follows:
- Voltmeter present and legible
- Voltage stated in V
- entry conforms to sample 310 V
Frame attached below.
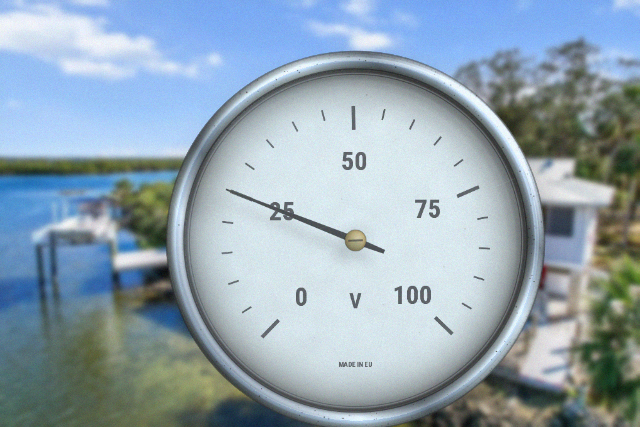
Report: 25 V
